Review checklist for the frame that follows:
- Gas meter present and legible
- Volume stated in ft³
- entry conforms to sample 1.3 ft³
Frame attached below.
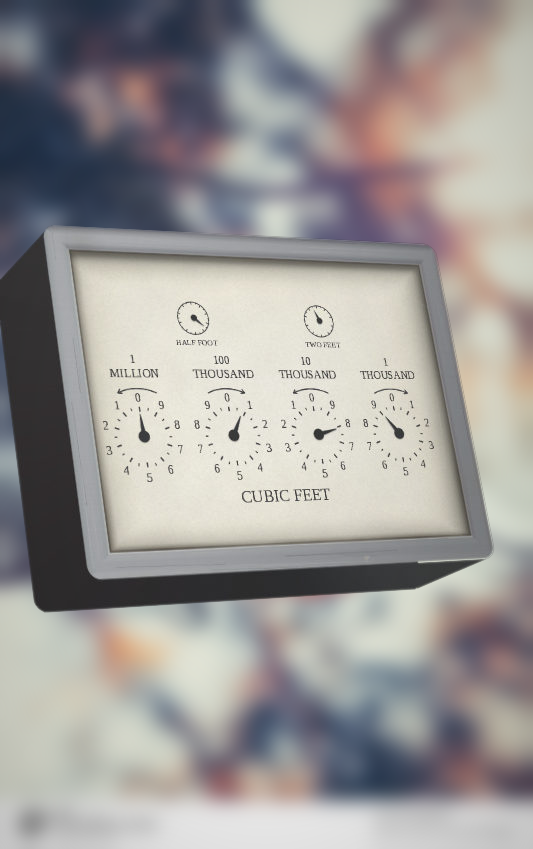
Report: 7900 ft³
